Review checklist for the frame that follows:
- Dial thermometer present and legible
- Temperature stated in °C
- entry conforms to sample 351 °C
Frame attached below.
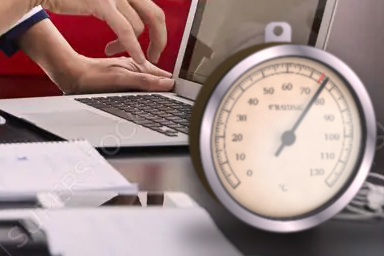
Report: 75 °C
